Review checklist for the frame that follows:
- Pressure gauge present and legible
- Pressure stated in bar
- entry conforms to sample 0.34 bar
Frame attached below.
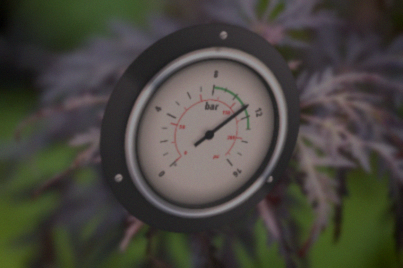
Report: 11 bar
